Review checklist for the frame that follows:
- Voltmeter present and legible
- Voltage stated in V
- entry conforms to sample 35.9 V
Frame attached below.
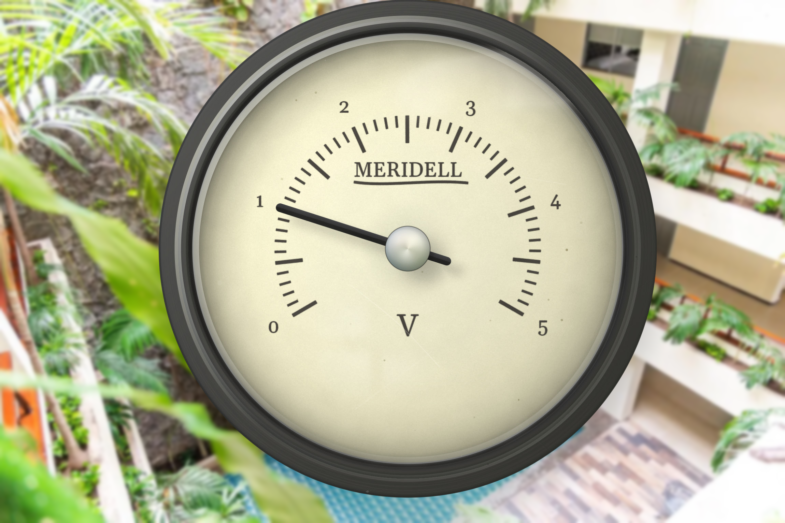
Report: 1 V
